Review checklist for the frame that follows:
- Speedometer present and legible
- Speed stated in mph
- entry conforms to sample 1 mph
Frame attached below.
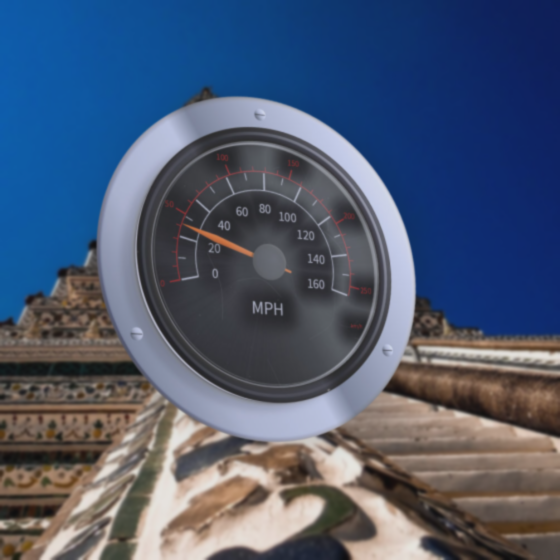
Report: 25 mph
